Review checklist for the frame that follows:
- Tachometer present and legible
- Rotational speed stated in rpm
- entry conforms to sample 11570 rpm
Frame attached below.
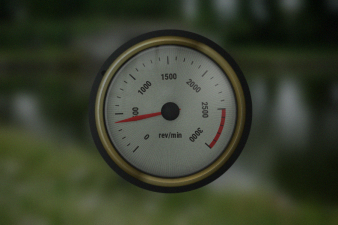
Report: 400 rpm
